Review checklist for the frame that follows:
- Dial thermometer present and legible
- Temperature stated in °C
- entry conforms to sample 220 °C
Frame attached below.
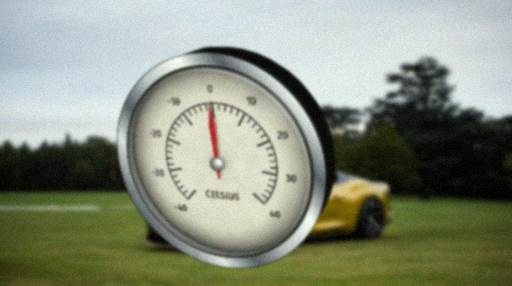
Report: 0 °C
